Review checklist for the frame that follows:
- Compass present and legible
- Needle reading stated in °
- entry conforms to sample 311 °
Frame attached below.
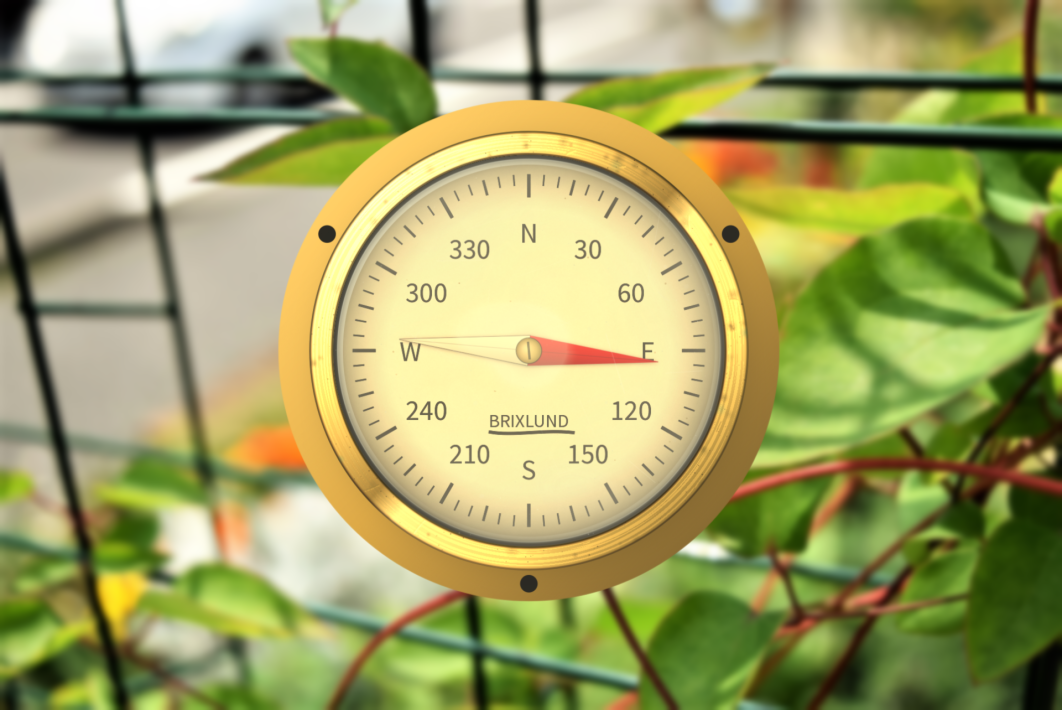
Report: 95 °
